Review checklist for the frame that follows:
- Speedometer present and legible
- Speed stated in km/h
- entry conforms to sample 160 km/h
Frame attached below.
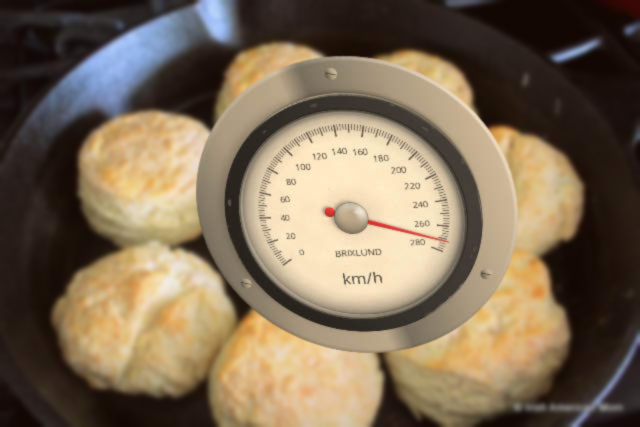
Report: 270 km/h
